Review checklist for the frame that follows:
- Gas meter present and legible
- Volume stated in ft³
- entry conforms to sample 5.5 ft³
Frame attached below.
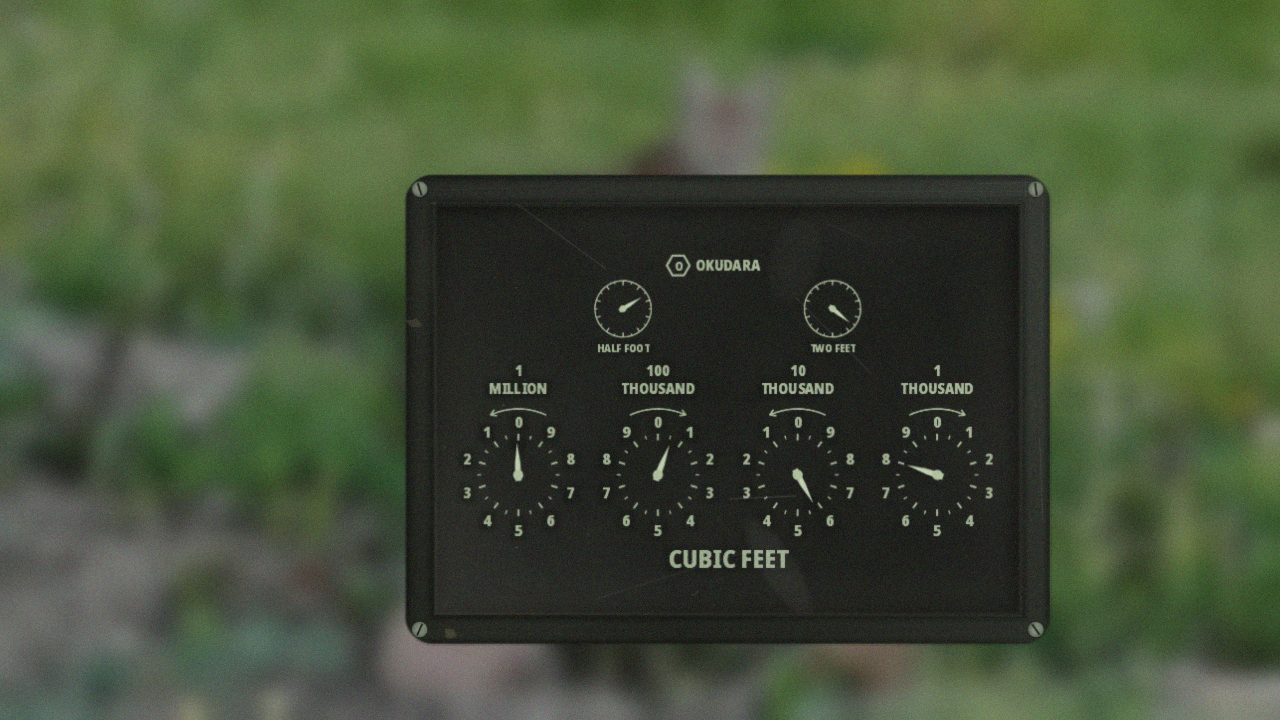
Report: 5800 ft³
